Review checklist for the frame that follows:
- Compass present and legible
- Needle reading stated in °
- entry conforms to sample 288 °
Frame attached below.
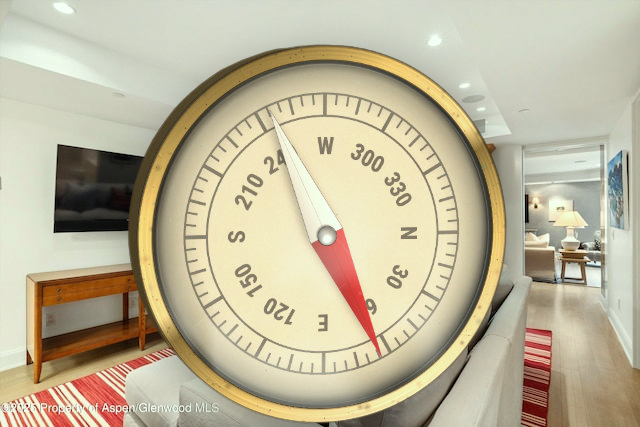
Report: 65 °
